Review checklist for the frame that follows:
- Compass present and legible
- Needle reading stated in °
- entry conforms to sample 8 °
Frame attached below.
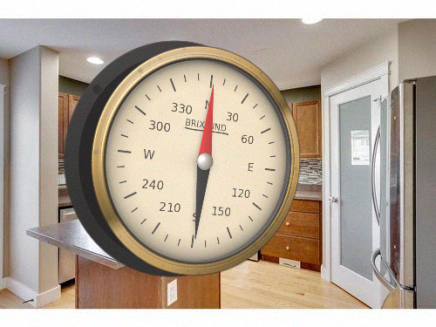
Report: 0 °
